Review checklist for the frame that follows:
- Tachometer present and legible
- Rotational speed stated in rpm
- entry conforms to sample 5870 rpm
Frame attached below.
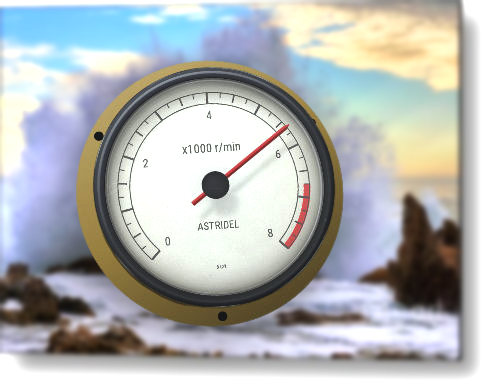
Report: 5625 rpm
